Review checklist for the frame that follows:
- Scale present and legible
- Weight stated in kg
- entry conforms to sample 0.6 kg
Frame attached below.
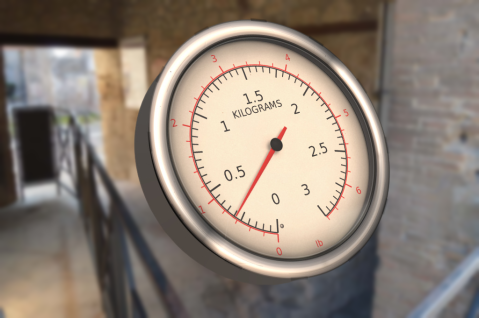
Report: 0.3 kg
